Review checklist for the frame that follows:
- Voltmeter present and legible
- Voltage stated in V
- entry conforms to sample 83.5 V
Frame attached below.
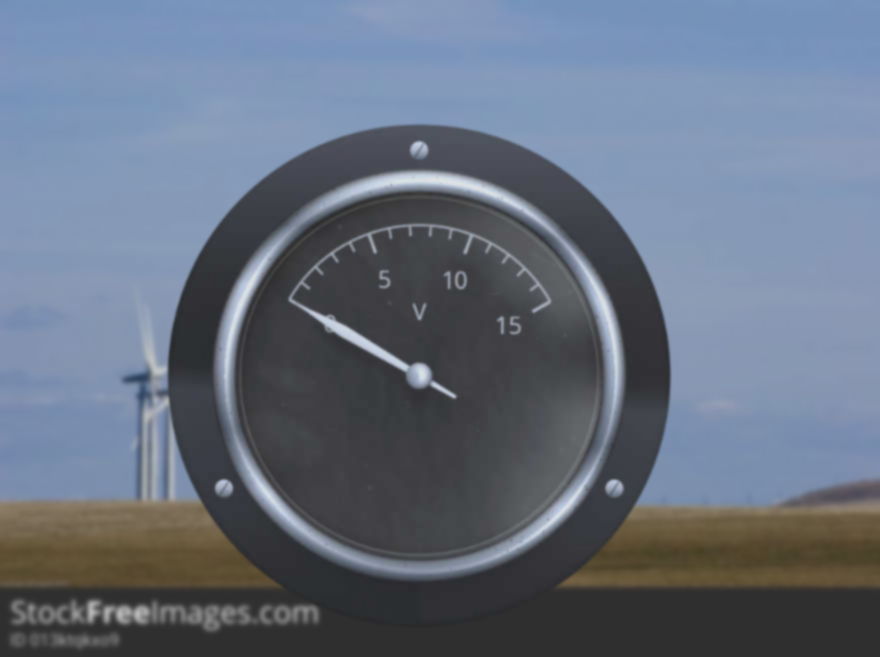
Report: 0 V
